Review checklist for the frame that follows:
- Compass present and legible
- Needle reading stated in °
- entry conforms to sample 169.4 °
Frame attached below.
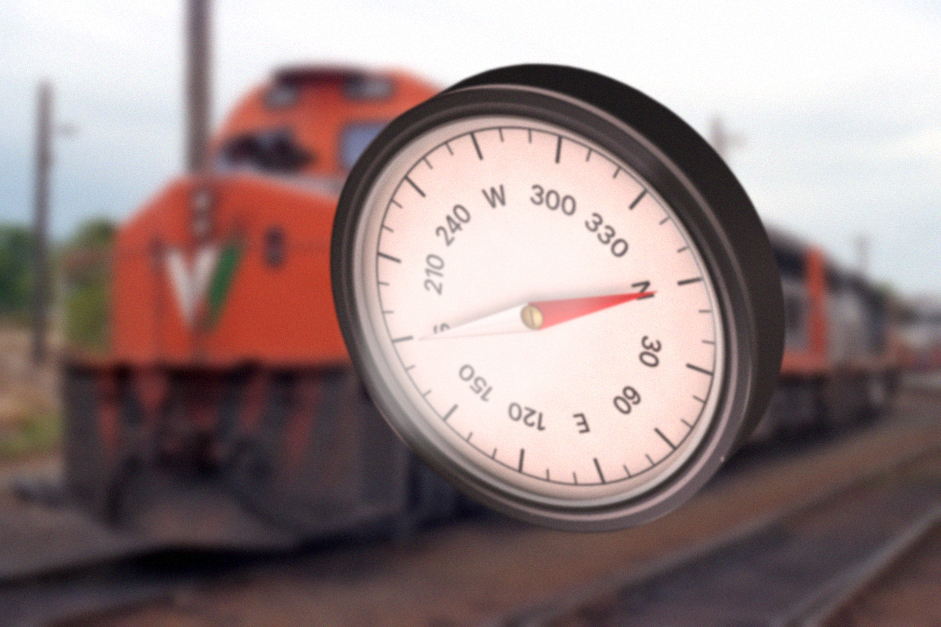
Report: 0 °
